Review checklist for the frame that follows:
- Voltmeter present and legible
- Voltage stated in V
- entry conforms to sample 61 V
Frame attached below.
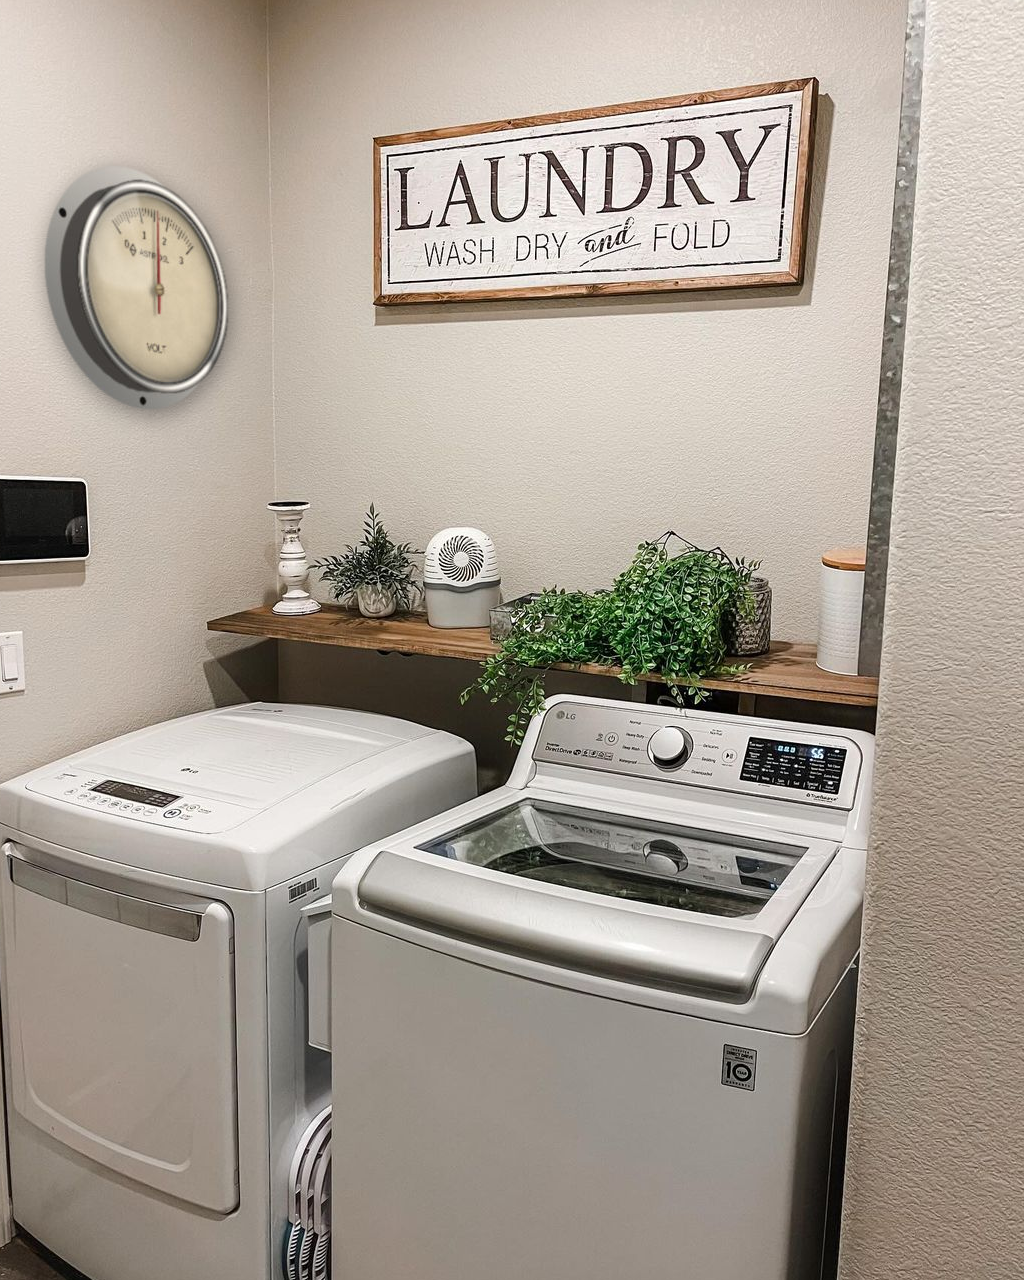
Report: 1.5 V
